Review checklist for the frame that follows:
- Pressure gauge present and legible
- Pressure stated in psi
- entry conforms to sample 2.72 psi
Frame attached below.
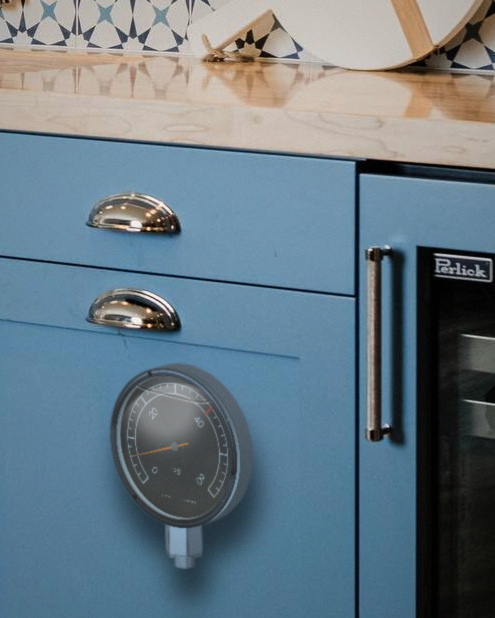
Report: 6 psi
